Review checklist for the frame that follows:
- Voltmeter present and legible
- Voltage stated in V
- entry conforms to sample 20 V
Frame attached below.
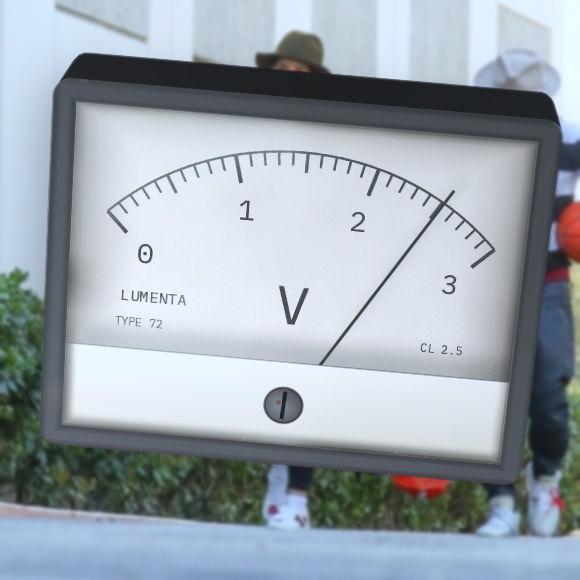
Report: 2.5 V
